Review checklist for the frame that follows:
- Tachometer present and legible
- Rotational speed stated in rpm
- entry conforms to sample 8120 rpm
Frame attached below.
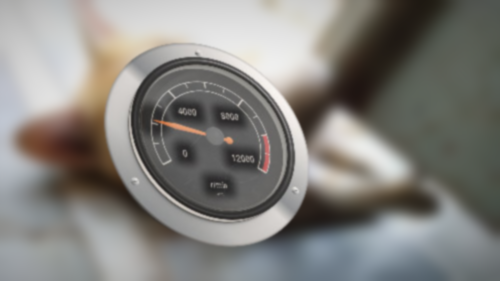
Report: 2000 rpm
